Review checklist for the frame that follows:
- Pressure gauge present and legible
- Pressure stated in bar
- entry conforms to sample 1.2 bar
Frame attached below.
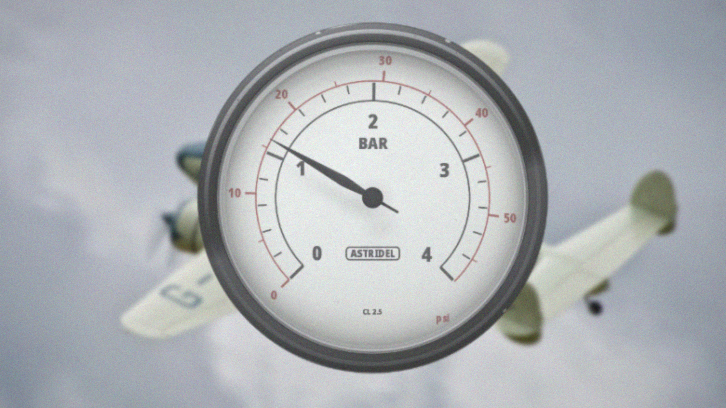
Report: 1.1 bar
